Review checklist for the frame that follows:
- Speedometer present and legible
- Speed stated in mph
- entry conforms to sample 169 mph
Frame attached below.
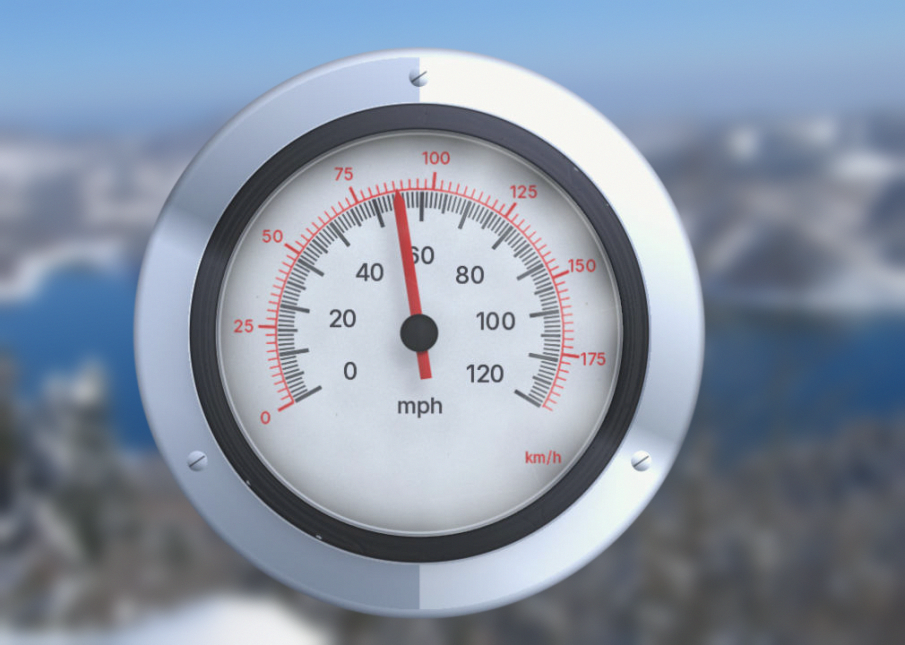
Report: 55 mph
